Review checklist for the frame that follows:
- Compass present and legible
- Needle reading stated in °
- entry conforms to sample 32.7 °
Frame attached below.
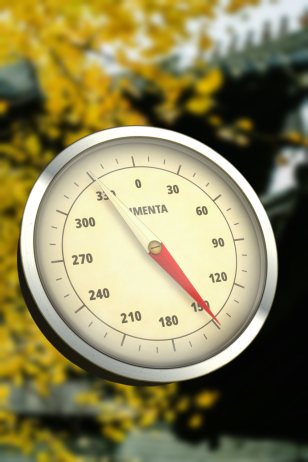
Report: 150 °
